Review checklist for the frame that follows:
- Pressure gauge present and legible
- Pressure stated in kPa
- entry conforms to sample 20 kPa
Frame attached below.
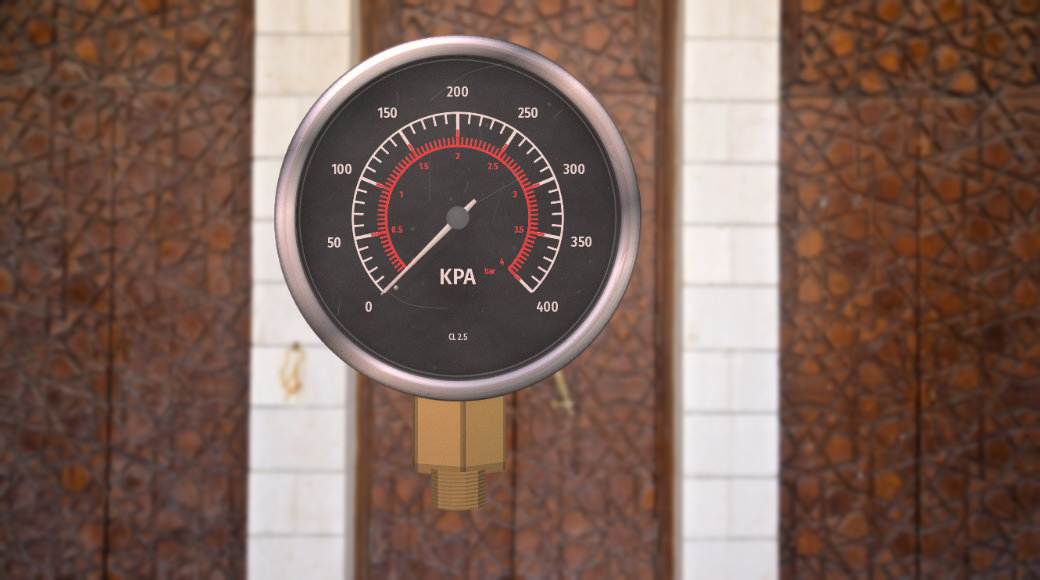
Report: 0 kPa
